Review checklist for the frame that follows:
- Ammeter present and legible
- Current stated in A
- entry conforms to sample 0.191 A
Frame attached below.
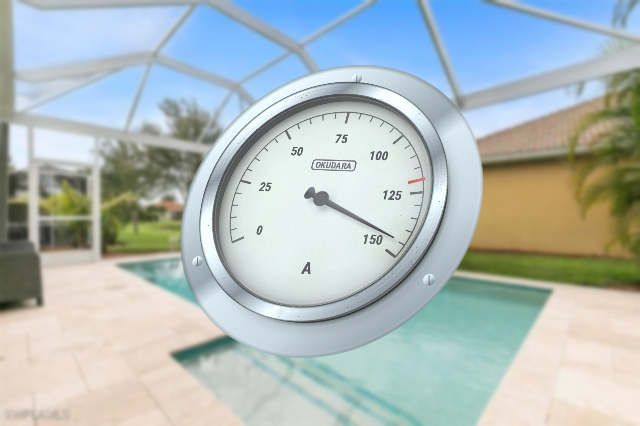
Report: 145 A
